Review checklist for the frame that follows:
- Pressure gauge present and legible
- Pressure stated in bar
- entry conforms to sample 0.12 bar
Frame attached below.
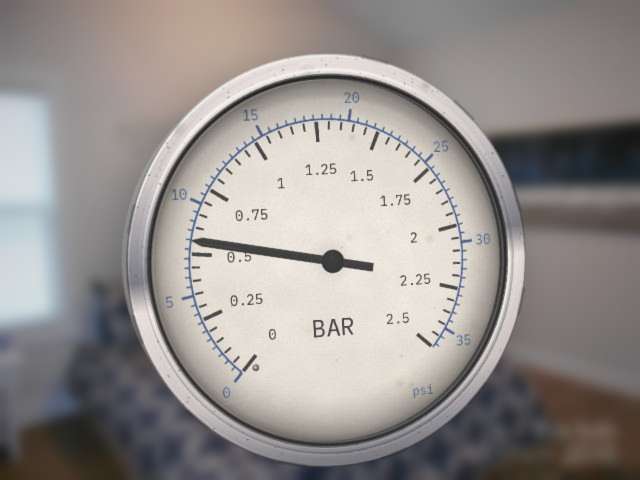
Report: 0.55 bar
